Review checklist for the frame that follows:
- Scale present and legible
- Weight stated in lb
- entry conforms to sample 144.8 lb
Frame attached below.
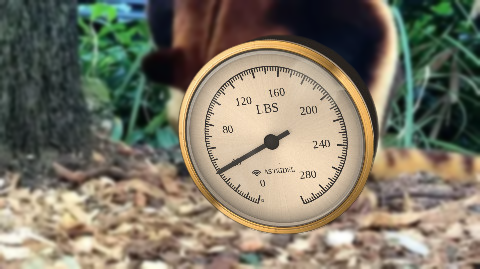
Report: 40 lb
